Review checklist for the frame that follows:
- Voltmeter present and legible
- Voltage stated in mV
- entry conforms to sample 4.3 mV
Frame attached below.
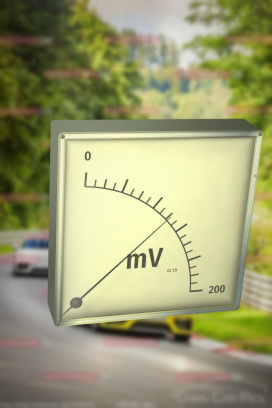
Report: 100 mV
